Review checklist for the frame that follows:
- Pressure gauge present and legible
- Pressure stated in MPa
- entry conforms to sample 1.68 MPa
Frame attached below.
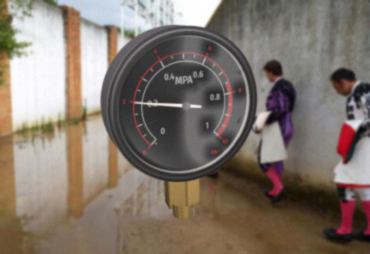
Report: 0.2 MPa
